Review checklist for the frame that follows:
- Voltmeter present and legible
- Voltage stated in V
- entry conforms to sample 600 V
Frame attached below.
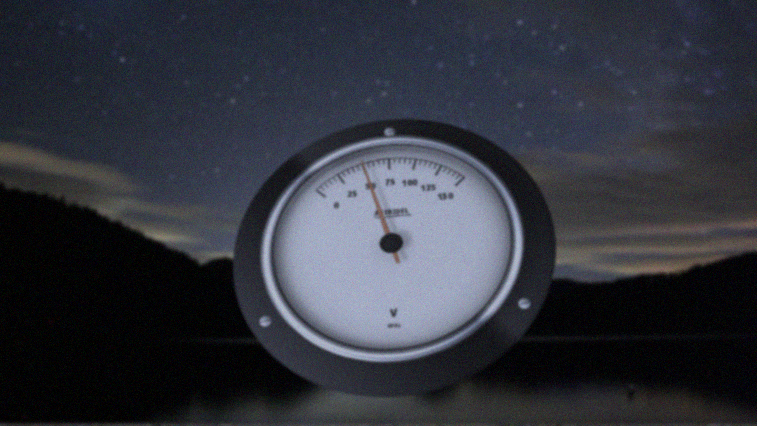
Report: 50 V
